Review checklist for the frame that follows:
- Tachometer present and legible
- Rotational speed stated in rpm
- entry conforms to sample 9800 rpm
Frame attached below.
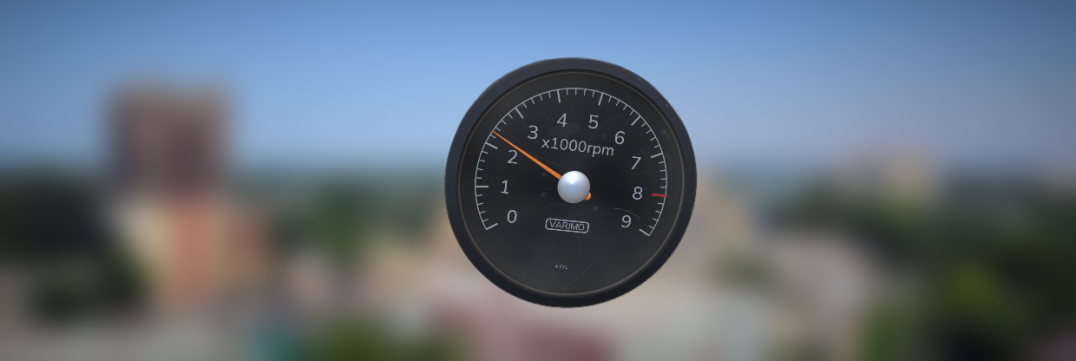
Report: 2300 rpm
